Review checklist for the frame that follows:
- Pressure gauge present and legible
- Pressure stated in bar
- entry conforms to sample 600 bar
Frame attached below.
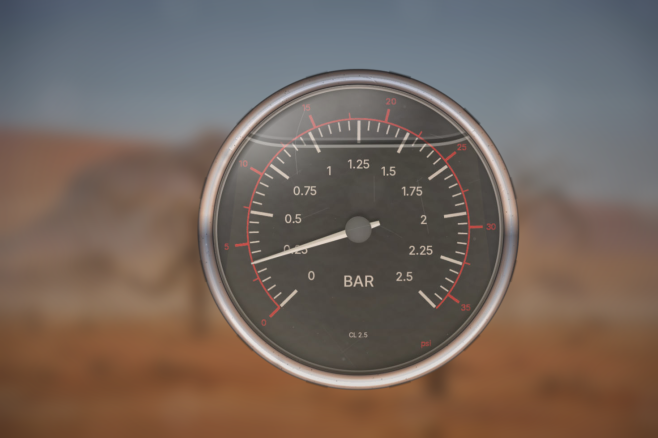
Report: 0.25 bar
